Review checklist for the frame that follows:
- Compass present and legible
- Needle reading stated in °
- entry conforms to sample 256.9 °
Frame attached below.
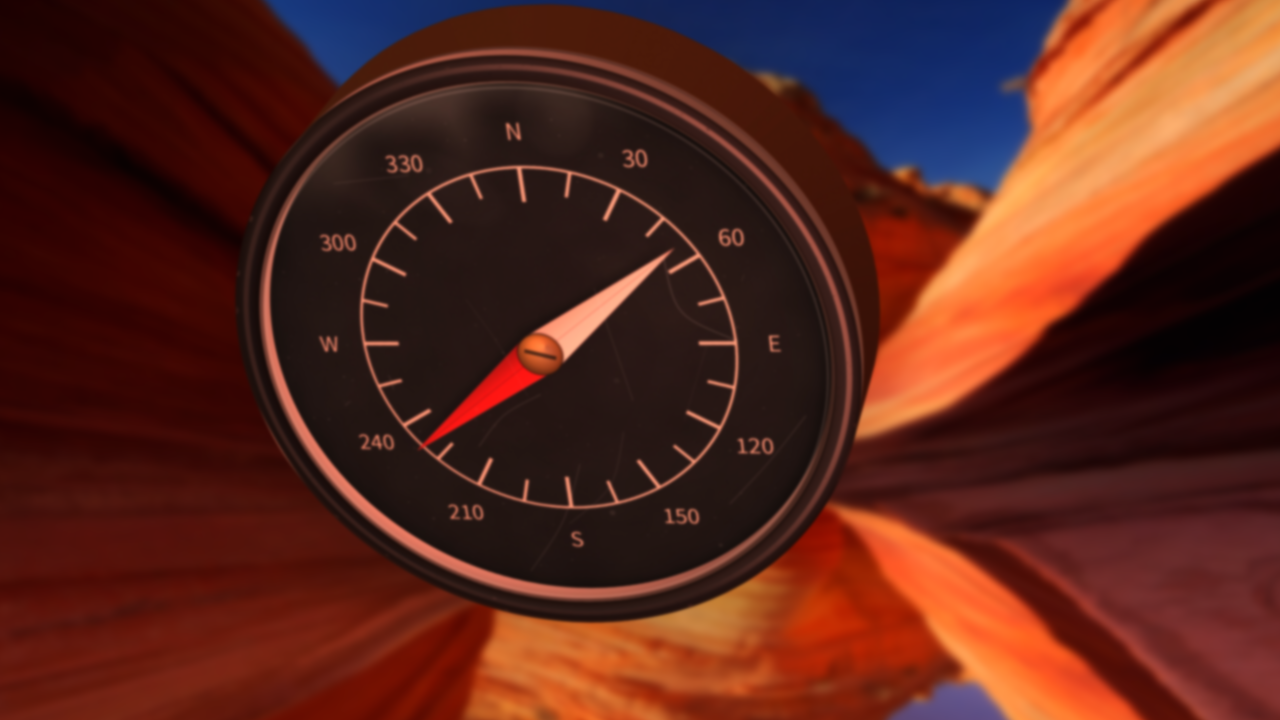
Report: 232.5 °
